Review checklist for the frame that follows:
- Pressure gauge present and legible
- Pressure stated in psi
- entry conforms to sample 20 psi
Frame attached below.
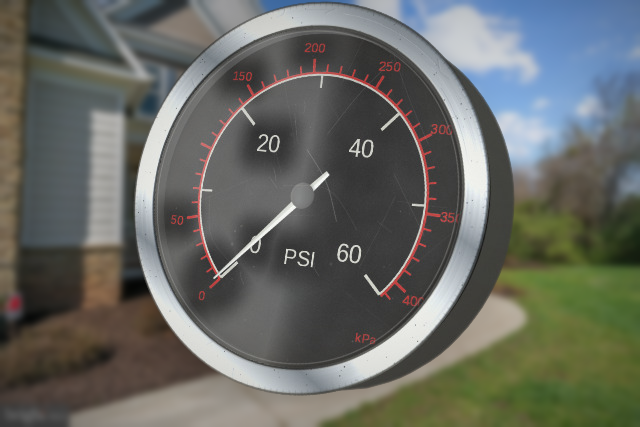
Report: 0 psi
